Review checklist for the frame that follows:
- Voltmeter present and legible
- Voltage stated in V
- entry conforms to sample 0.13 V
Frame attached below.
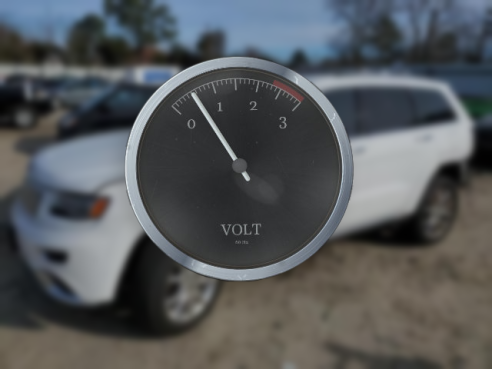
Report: 0.5 V
